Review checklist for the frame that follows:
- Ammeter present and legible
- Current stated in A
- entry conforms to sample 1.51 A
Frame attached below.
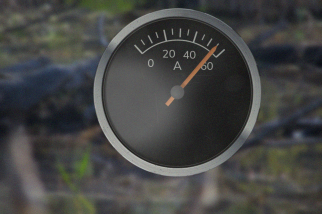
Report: 55 A
